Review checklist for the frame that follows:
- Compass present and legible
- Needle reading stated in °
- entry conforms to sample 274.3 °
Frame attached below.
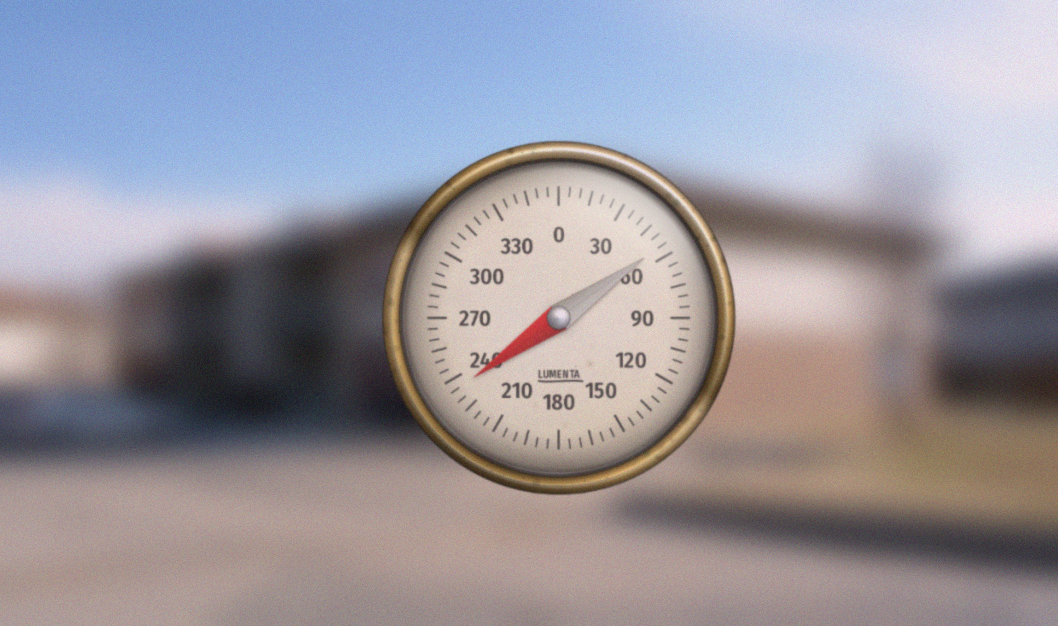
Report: 235 °
